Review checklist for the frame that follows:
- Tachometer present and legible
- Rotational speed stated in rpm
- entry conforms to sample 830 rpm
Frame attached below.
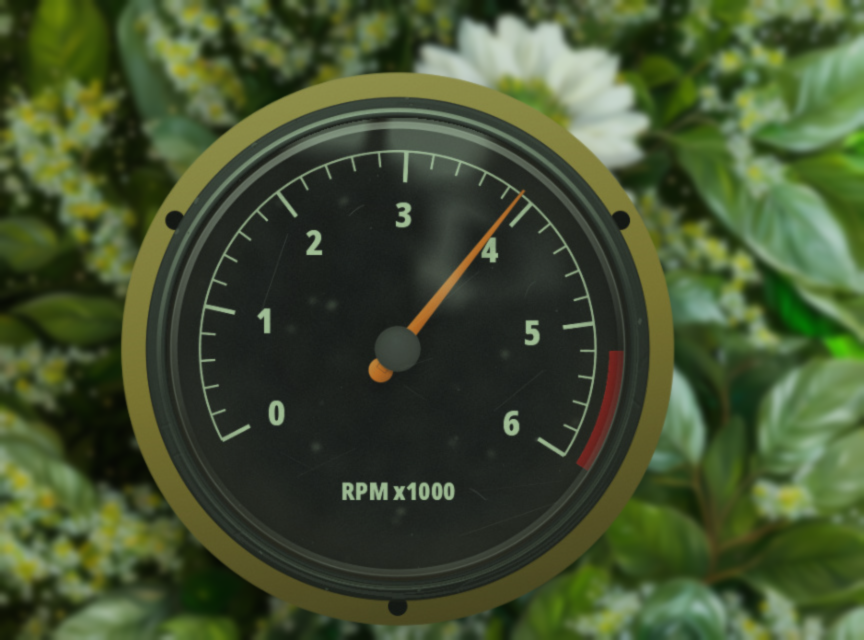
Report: 3900 rpm
